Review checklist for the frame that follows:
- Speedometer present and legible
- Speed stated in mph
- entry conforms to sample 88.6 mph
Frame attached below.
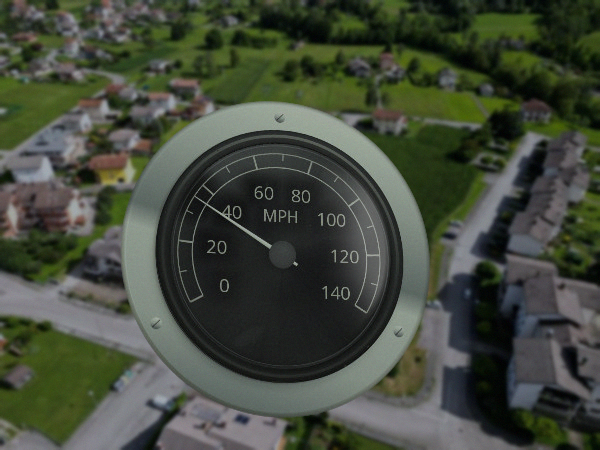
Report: 35 mph
